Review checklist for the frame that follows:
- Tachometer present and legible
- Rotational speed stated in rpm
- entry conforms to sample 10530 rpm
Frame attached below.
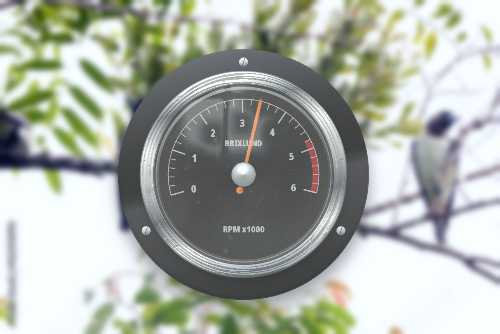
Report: 3400 rpm
